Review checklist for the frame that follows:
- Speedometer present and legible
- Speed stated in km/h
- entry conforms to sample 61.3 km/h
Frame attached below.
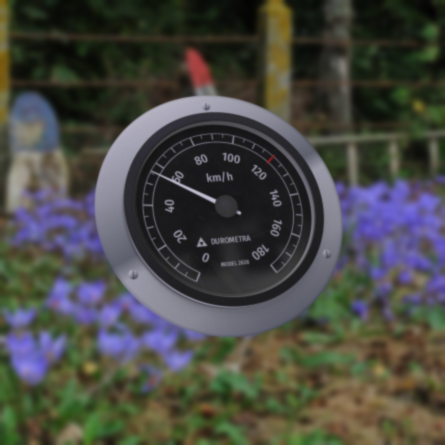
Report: 55 km/h
